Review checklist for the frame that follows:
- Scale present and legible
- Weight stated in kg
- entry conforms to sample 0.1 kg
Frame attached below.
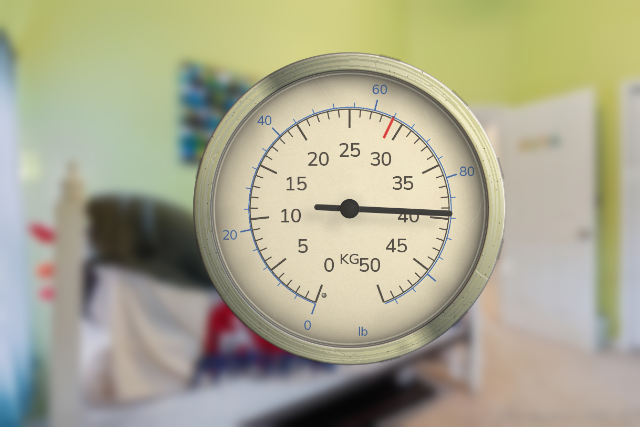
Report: 39.5 kg
